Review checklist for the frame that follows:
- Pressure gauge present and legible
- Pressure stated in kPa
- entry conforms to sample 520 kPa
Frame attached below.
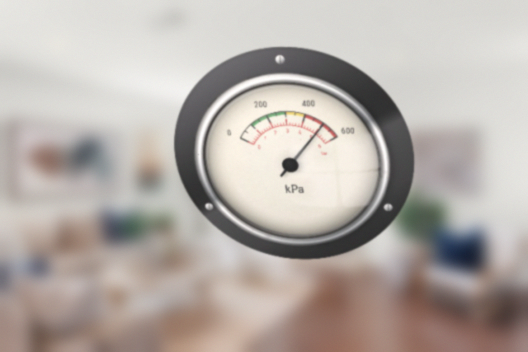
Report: 500 kPa
